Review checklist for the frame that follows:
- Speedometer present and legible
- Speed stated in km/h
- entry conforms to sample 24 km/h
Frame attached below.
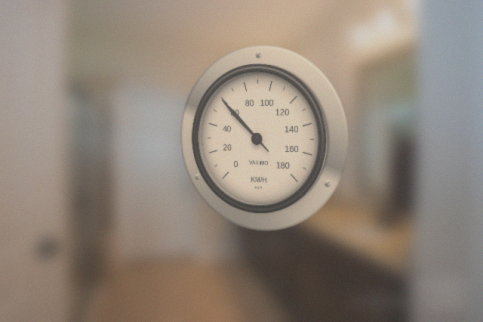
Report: 60 km/h
